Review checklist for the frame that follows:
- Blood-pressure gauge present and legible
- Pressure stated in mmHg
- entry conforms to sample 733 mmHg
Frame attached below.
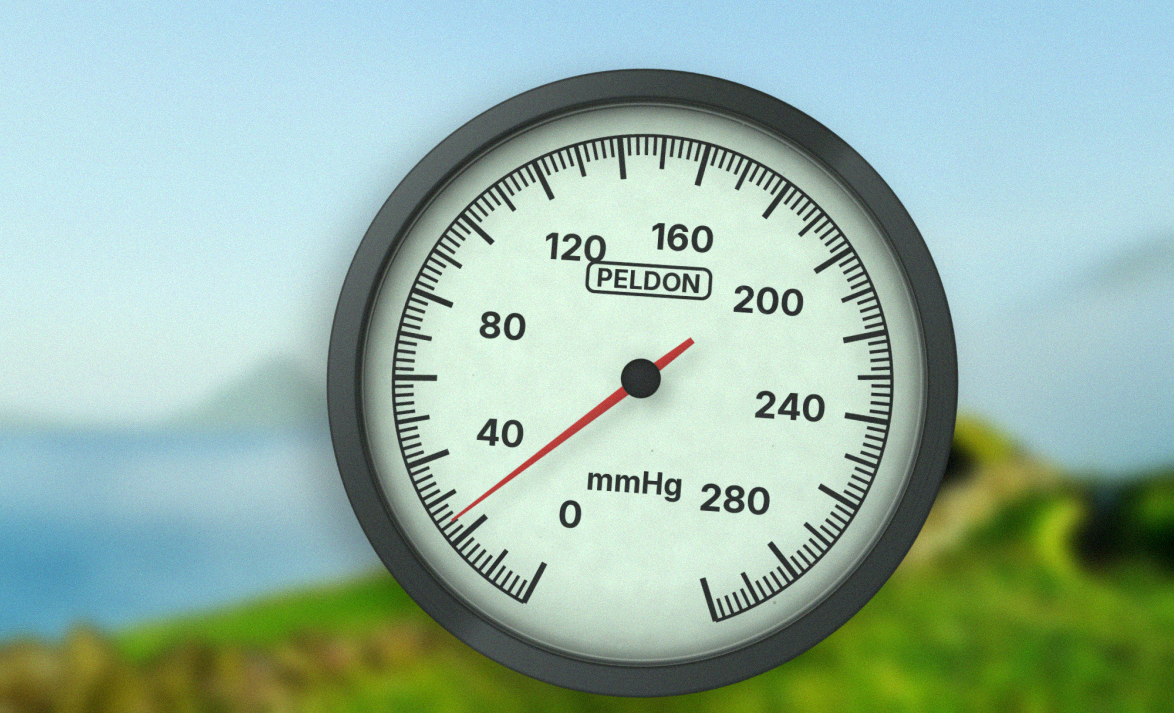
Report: 24 mmHg
